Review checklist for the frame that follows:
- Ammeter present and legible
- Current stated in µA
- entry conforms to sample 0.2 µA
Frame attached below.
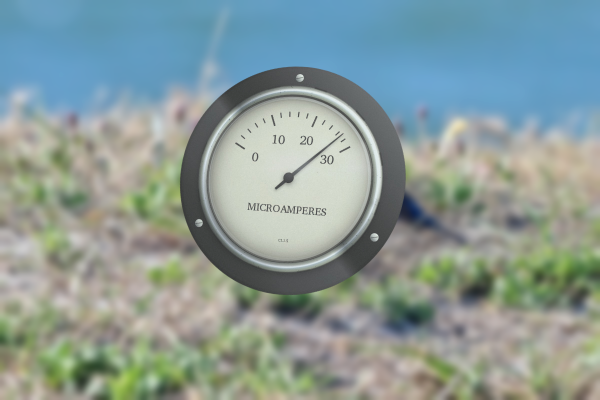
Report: 27 µA
